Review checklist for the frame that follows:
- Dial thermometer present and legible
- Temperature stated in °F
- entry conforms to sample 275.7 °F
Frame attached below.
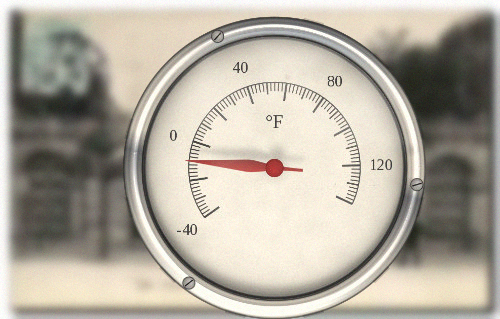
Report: -10 °F
